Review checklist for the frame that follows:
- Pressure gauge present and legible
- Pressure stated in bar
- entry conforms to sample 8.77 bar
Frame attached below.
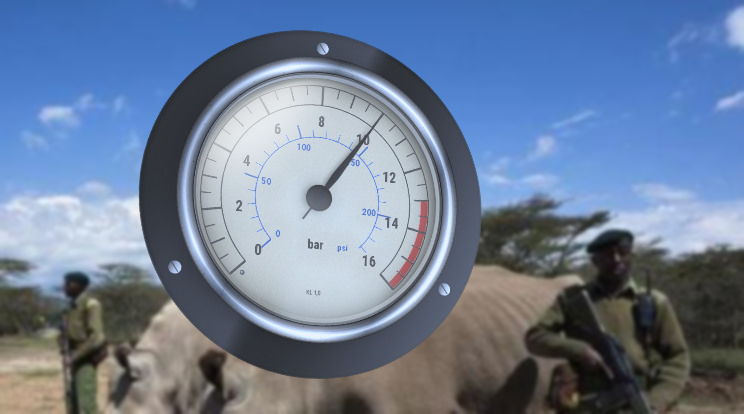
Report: 10 bar
